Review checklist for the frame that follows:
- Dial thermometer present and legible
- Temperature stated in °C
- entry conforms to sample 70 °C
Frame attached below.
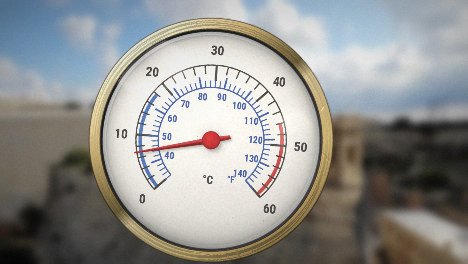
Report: 7 °C
